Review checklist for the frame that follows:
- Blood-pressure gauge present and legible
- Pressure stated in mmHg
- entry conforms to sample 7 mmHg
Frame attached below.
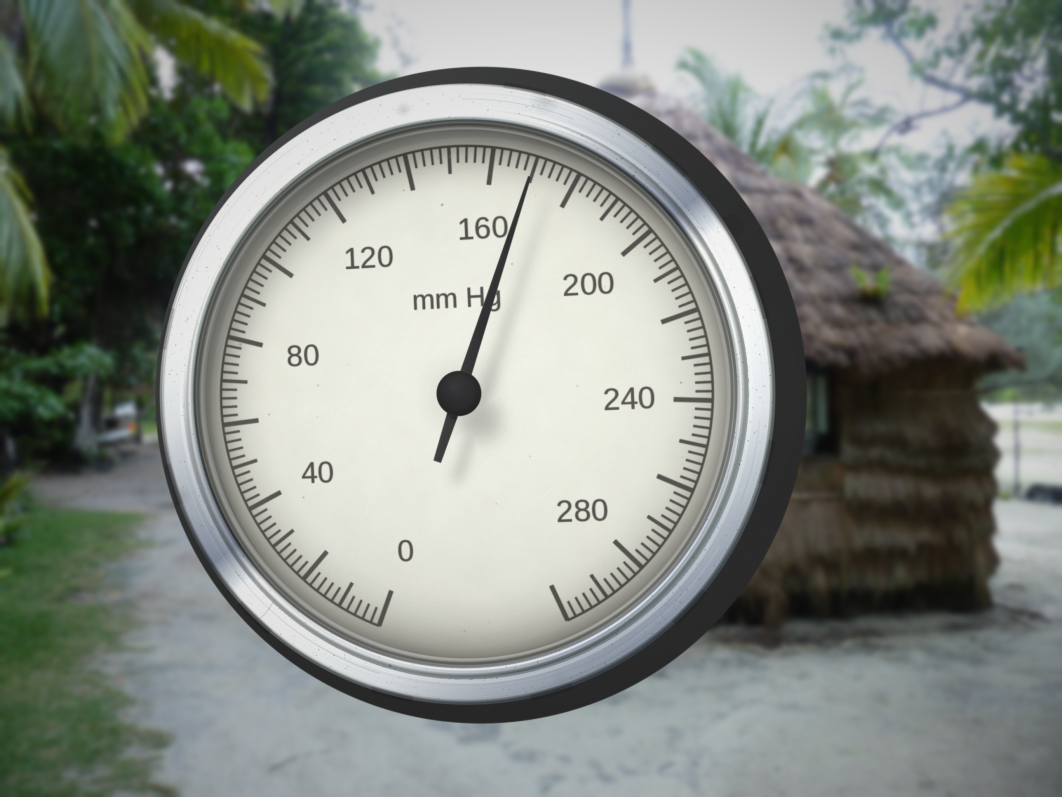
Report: 170 mmHg
